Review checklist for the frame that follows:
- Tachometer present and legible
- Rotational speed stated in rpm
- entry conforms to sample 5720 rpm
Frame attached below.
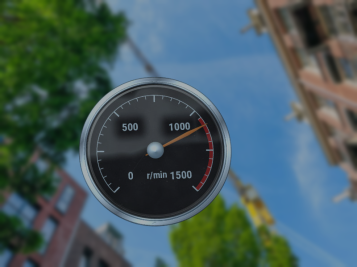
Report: 1100 rpm
